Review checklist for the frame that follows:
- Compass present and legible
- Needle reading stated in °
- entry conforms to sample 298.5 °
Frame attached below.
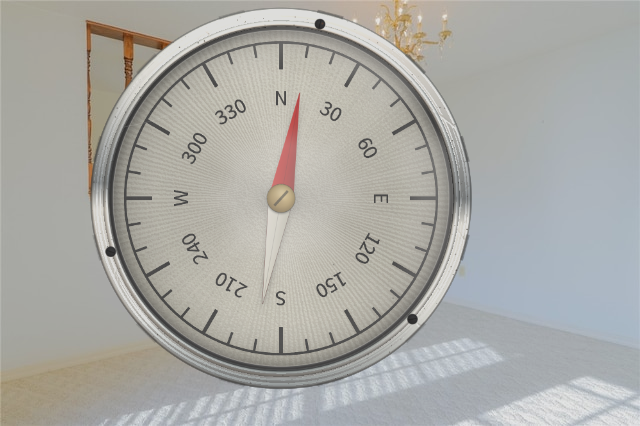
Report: 10 °
